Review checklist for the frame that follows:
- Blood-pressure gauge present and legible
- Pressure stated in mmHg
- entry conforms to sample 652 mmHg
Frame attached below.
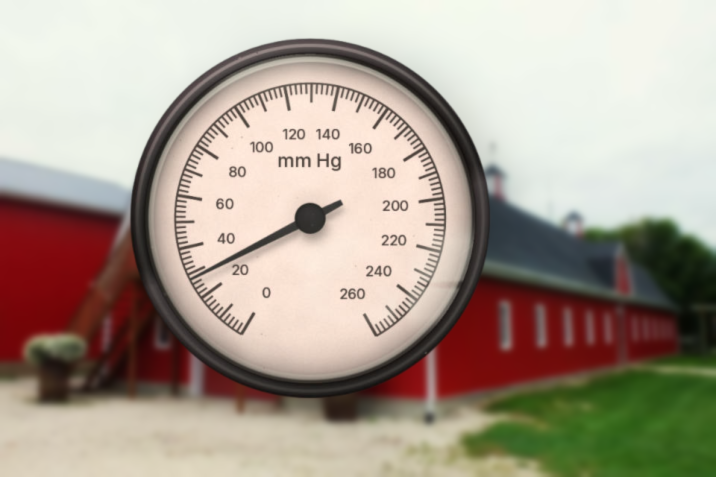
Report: 28 mmHg
